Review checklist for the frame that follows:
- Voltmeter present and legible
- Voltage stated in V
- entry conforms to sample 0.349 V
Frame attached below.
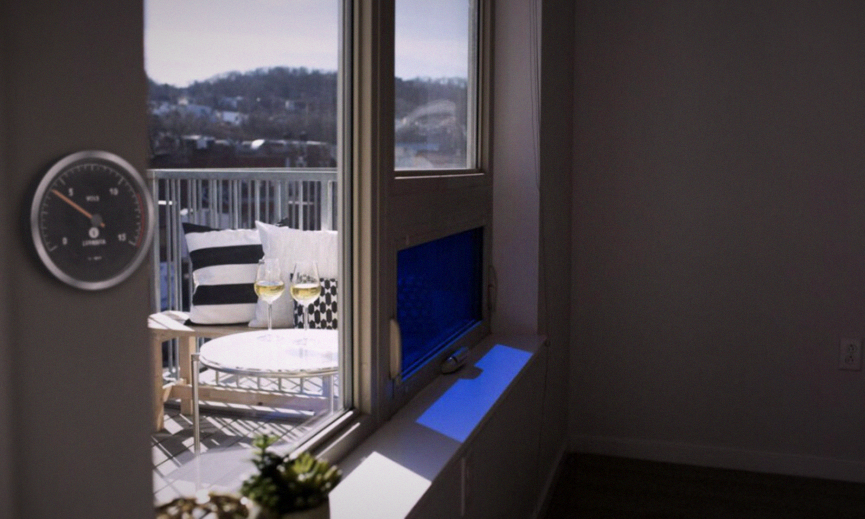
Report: 4 V
